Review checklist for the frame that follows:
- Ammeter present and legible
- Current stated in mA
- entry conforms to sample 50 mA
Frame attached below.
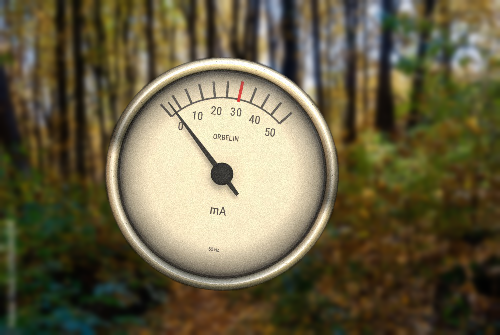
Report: 2.5 mA
